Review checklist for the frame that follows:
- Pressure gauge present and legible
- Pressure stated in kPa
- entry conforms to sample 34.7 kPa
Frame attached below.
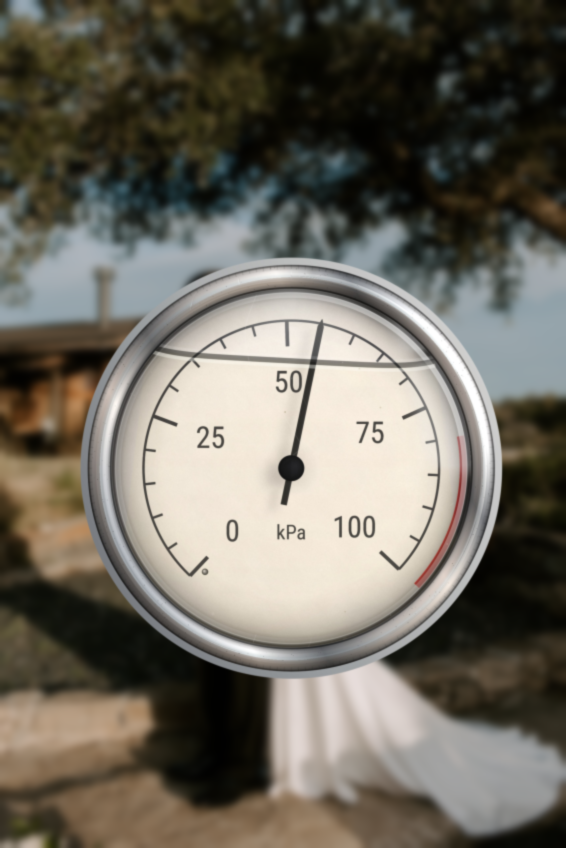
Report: 55 kPa
